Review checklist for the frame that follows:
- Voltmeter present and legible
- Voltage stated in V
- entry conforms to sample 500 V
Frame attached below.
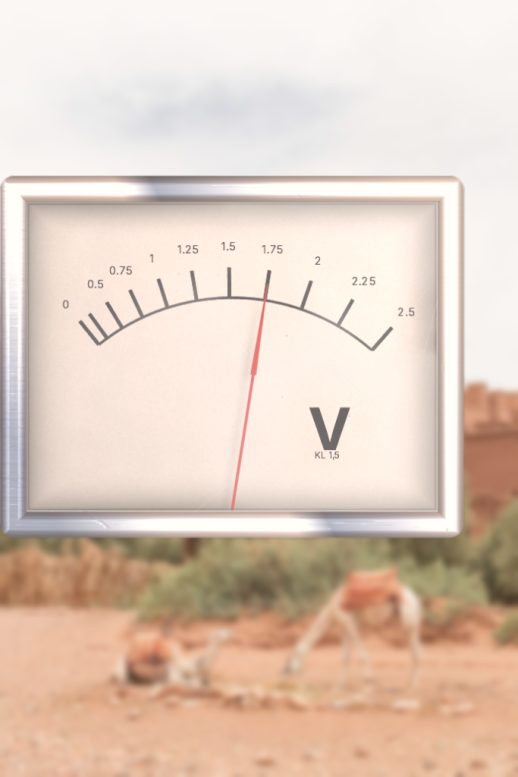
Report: 1.75 V
